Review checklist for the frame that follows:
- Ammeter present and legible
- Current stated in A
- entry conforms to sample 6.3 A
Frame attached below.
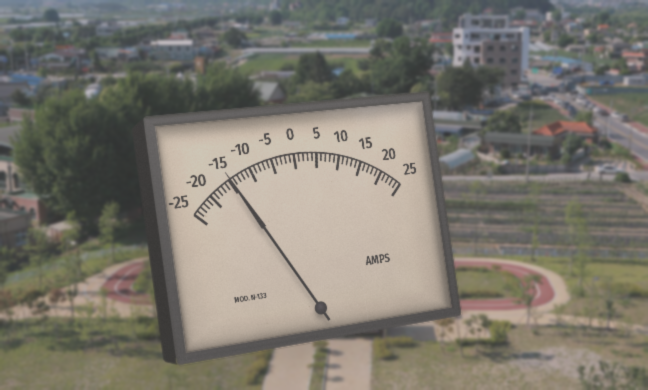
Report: -15 A
